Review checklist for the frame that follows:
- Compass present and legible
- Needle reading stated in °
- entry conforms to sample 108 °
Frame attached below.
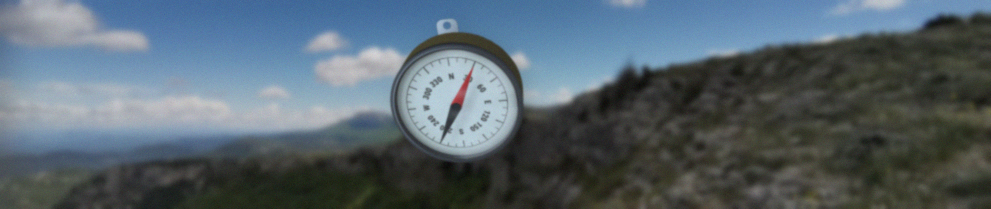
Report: 30 °
